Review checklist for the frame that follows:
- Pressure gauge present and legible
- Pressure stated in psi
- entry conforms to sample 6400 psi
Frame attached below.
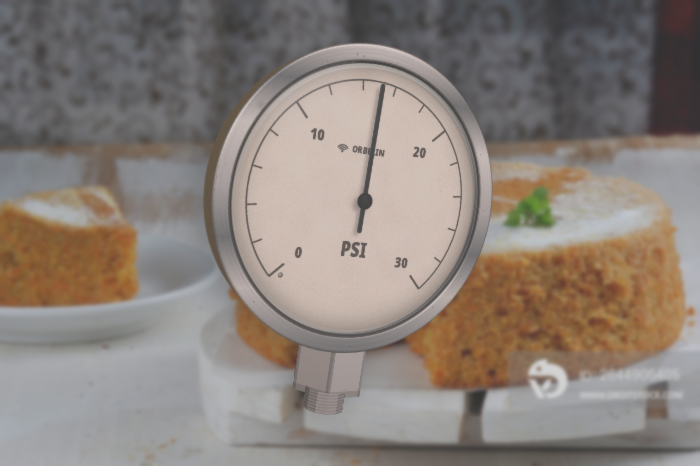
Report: 15 psi
